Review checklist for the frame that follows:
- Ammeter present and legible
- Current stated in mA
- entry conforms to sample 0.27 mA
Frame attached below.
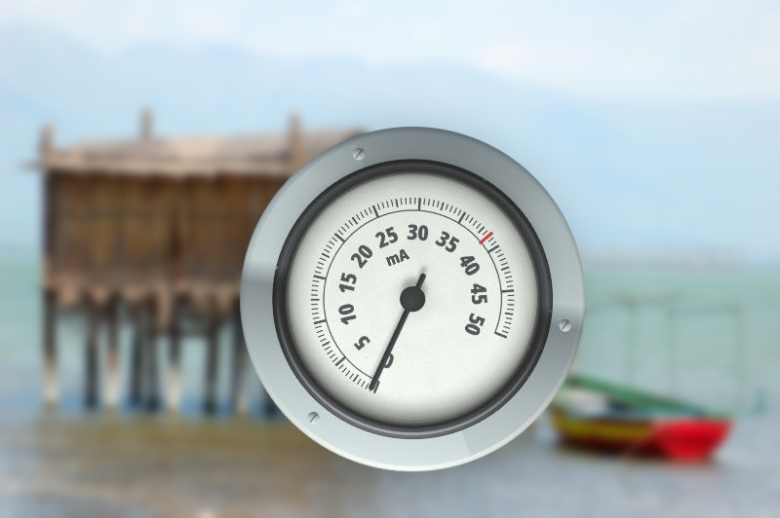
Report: 0.5 mA
